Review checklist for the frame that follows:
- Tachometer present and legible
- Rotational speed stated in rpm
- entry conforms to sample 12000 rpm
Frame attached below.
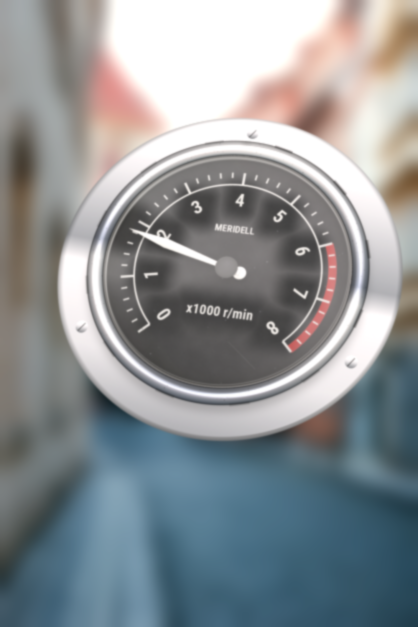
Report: 1800 rpm
